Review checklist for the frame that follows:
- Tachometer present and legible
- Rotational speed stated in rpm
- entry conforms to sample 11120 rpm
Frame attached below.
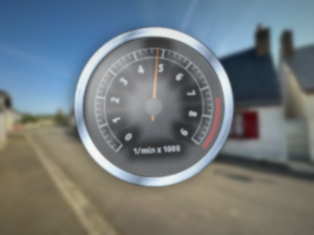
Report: 4800 rpm
